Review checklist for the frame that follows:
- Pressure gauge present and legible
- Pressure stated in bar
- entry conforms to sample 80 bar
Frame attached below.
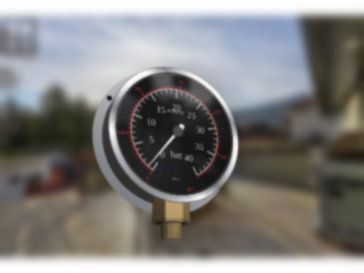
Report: 1 bar
